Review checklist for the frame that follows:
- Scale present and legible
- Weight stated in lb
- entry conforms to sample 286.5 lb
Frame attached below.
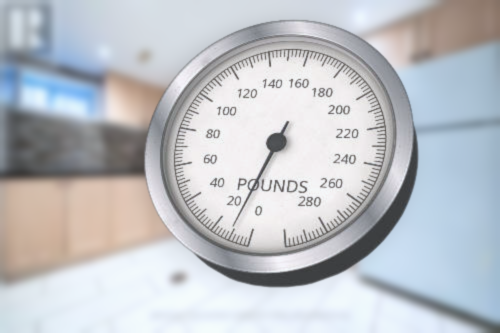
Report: 10 lb
